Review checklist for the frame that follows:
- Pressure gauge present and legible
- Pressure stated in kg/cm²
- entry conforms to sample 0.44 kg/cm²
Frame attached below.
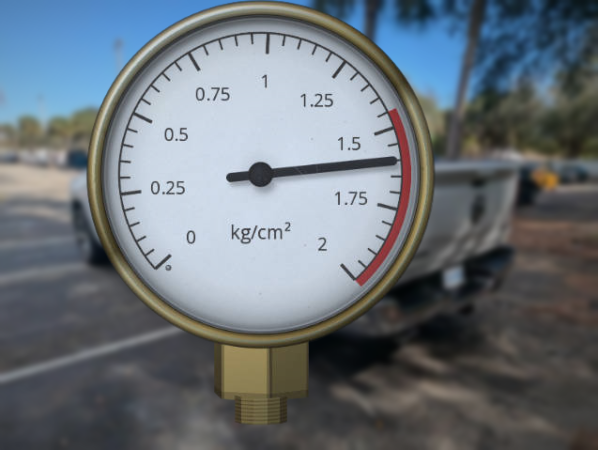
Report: 1.6 kg/cm²
